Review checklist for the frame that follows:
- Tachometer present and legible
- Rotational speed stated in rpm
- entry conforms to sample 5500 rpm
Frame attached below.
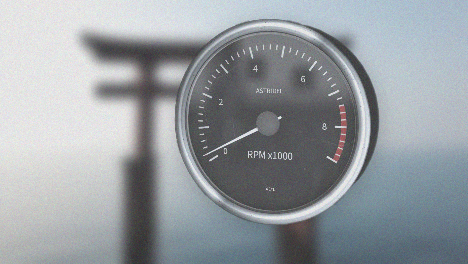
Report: 200 rpm
